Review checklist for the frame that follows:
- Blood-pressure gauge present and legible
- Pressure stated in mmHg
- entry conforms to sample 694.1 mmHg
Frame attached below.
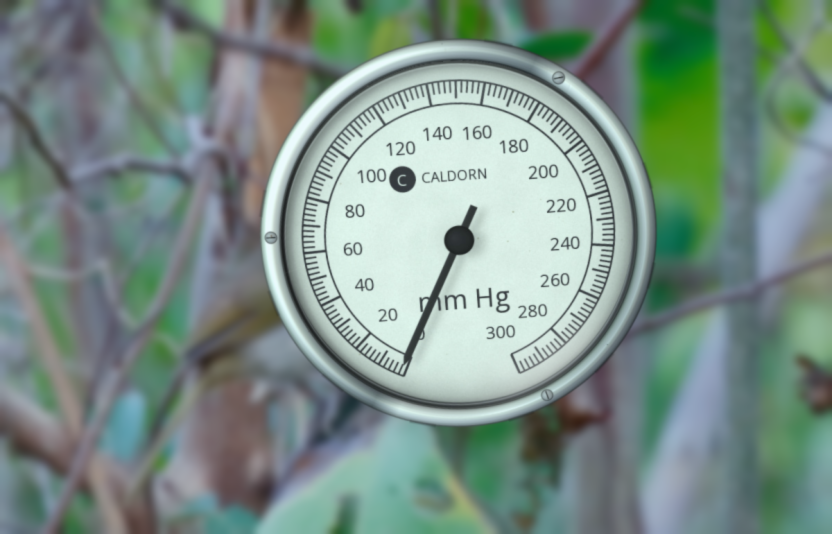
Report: 2 mmHg
